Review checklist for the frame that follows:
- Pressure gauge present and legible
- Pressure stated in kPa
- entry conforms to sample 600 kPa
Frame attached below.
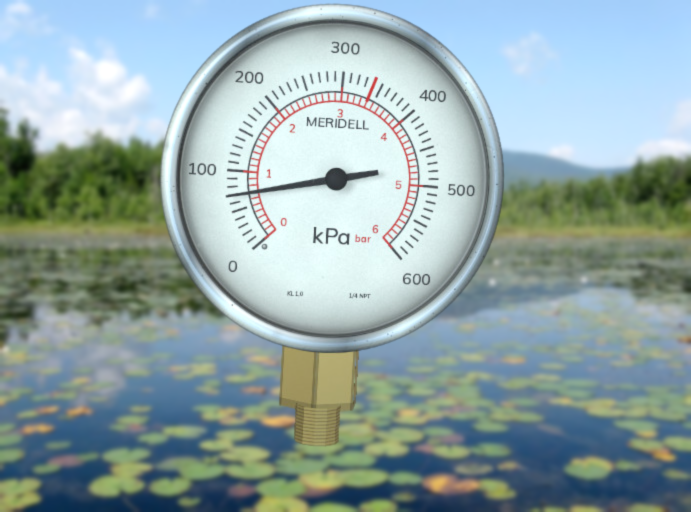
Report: 70 kPa
